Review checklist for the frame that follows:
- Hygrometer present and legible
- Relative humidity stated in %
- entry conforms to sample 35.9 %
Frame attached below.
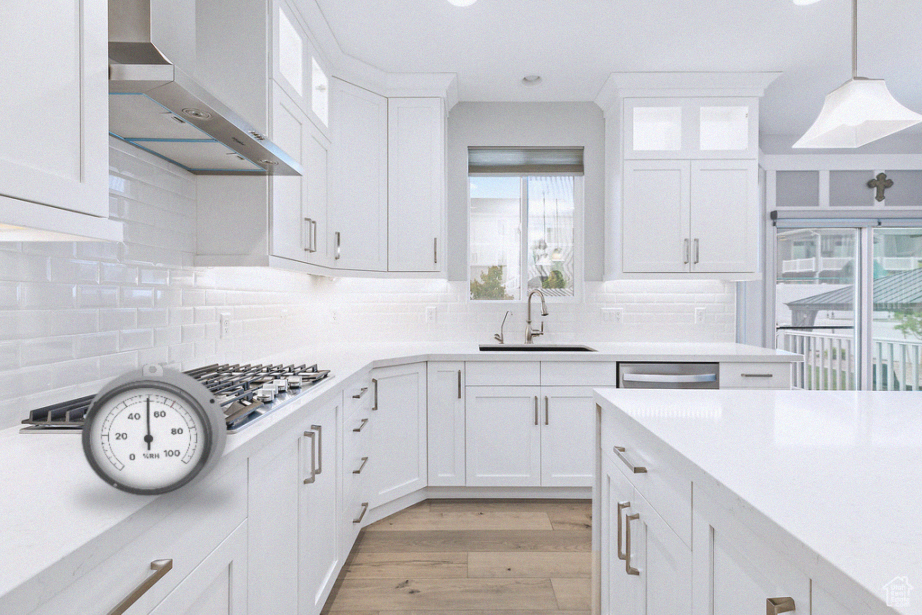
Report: 52 %
